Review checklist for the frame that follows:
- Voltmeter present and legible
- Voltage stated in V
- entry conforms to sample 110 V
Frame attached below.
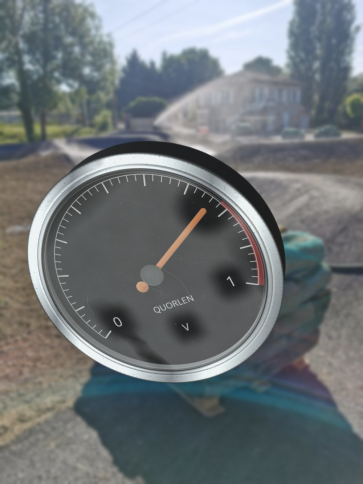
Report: 0.76 V
